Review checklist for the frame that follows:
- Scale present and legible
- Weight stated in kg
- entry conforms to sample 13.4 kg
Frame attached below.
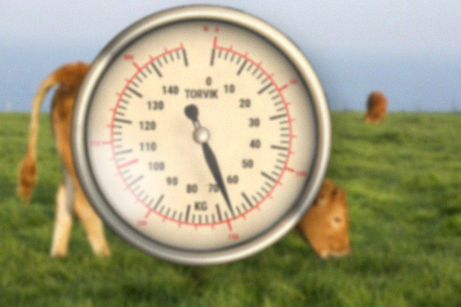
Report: 66 kg
